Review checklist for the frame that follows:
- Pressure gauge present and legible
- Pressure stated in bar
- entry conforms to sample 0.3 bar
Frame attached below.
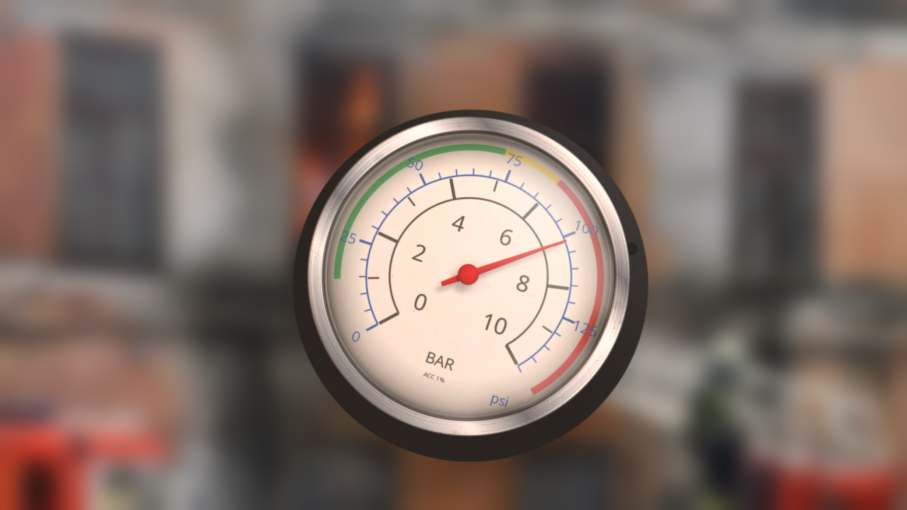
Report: 7 bar
